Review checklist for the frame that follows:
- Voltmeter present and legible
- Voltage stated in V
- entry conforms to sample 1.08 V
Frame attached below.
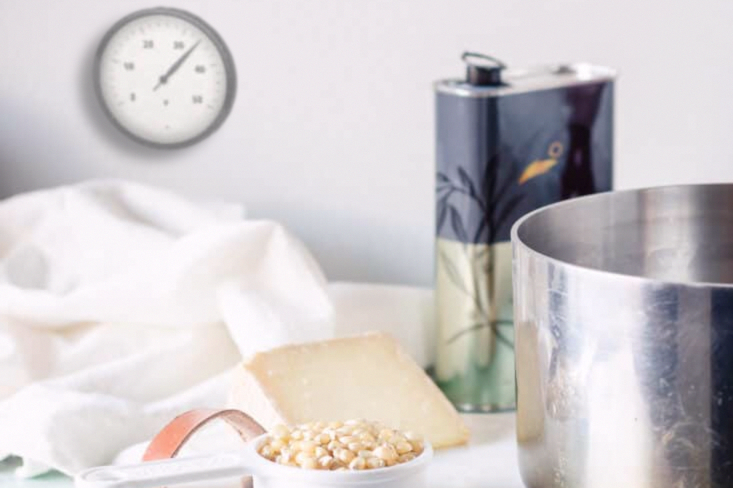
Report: 34 V
